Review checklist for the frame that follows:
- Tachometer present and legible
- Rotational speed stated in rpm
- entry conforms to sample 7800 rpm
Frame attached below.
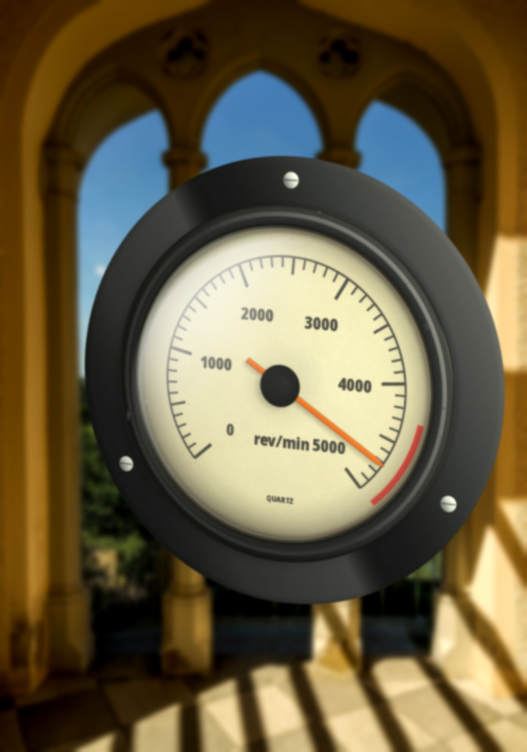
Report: 4700 rpm
